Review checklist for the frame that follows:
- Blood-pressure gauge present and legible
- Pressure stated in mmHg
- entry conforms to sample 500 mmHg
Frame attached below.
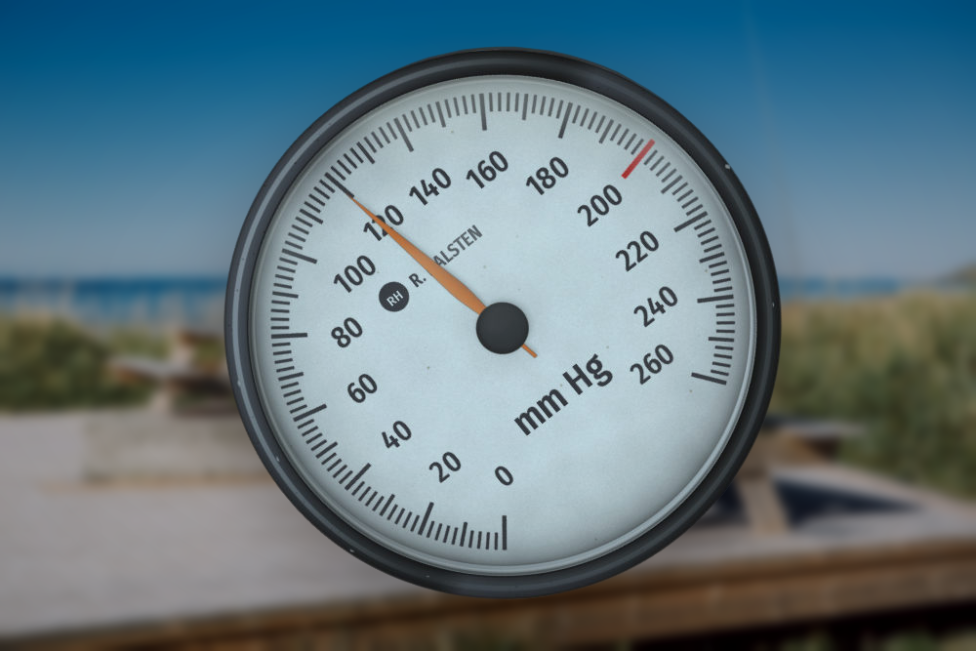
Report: 120 mmHg
